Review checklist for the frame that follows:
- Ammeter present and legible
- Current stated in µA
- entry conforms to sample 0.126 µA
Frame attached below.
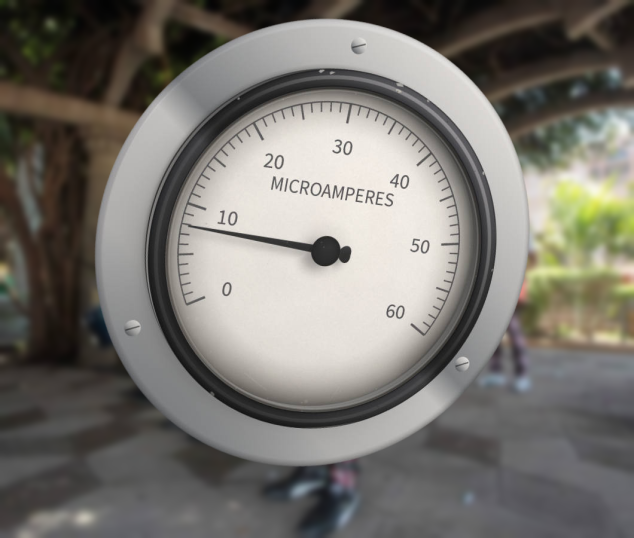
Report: 8 µA
